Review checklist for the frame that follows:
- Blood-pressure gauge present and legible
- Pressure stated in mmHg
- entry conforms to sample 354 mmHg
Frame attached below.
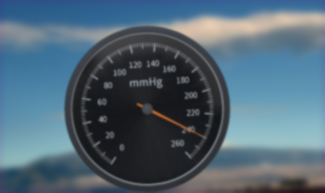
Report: 240 mmHg
